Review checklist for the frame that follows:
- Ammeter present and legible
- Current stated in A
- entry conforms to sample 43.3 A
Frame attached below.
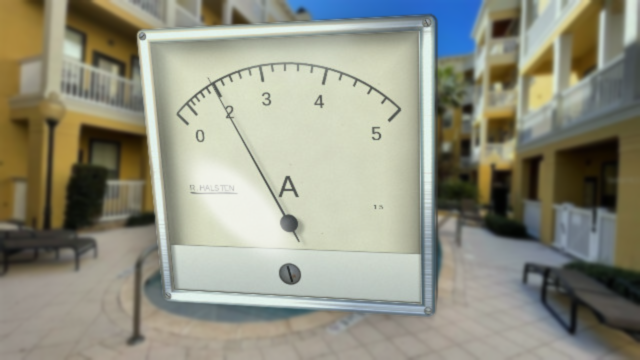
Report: 2 A
